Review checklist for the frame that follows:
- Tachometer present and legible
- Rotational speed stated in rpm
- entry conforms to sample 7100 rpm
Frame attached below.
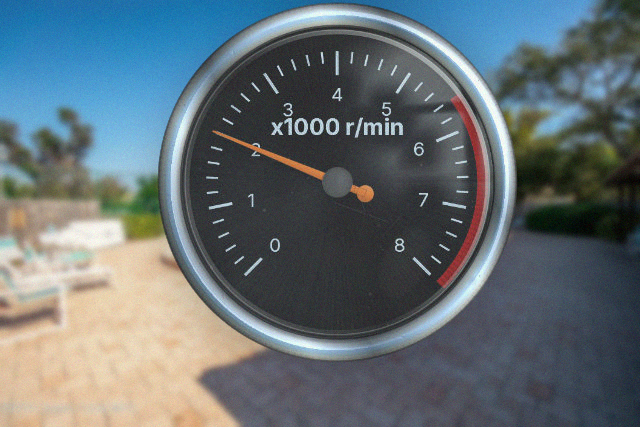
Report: 2000 rpm
